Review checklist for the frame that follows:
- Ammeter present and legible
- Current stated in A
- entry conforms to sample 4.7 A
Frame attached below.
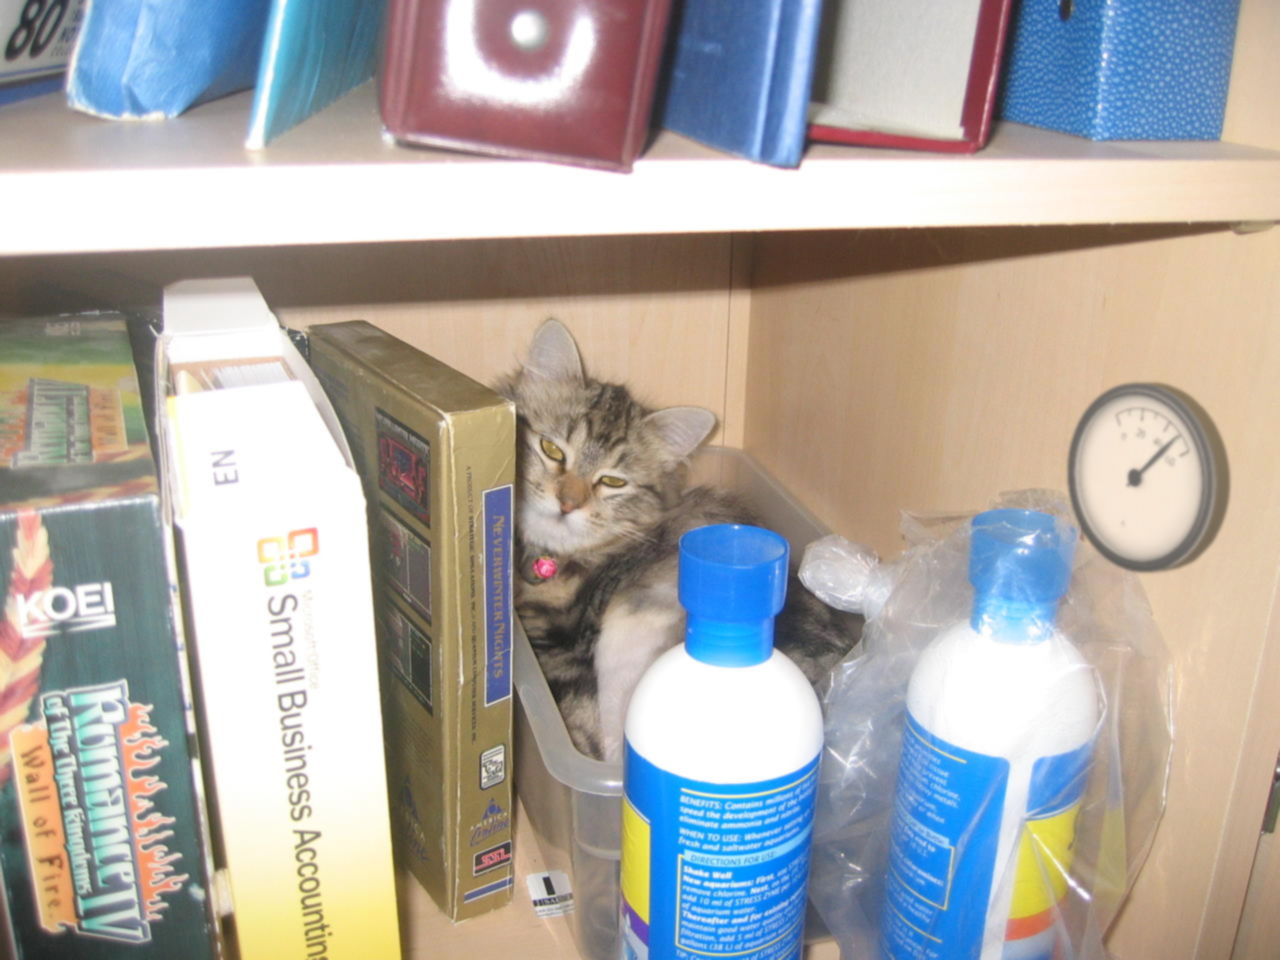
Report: 50 A
